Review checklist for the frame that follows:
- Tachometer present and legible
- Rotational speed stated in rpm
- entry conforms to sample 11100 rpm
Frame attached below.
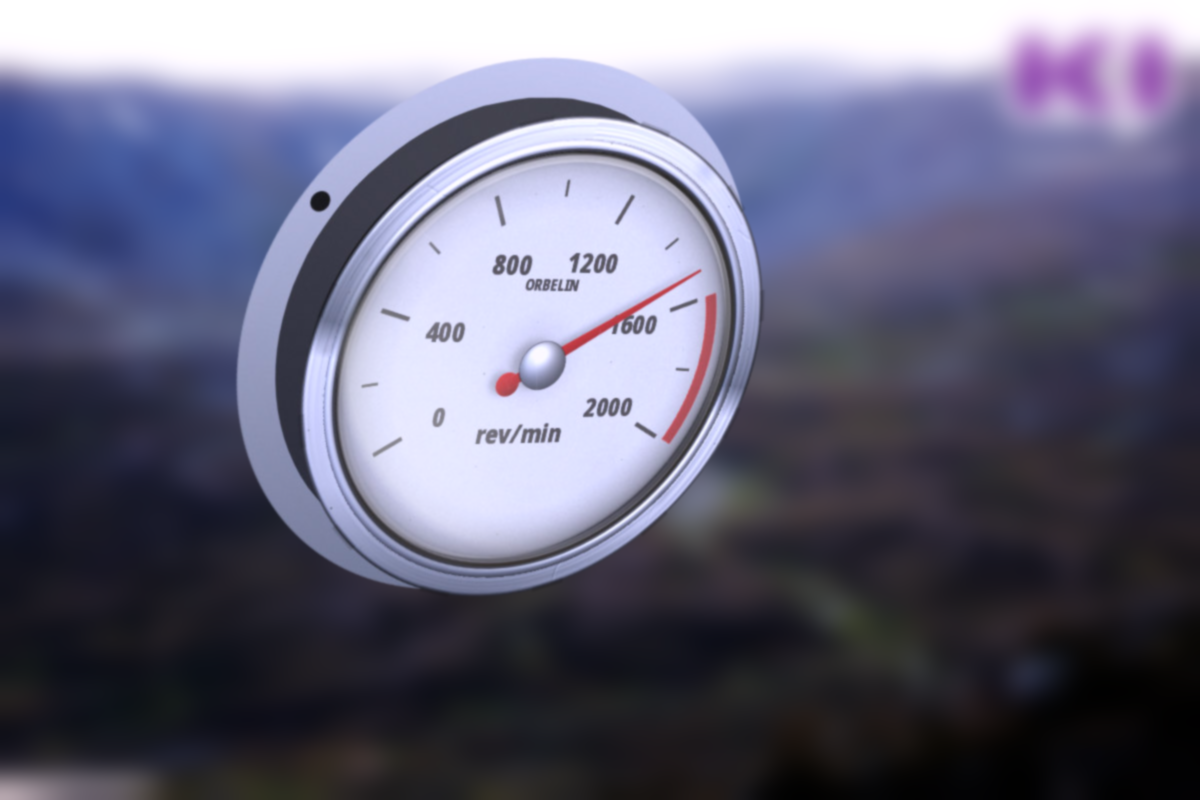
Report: 1500 rpm
